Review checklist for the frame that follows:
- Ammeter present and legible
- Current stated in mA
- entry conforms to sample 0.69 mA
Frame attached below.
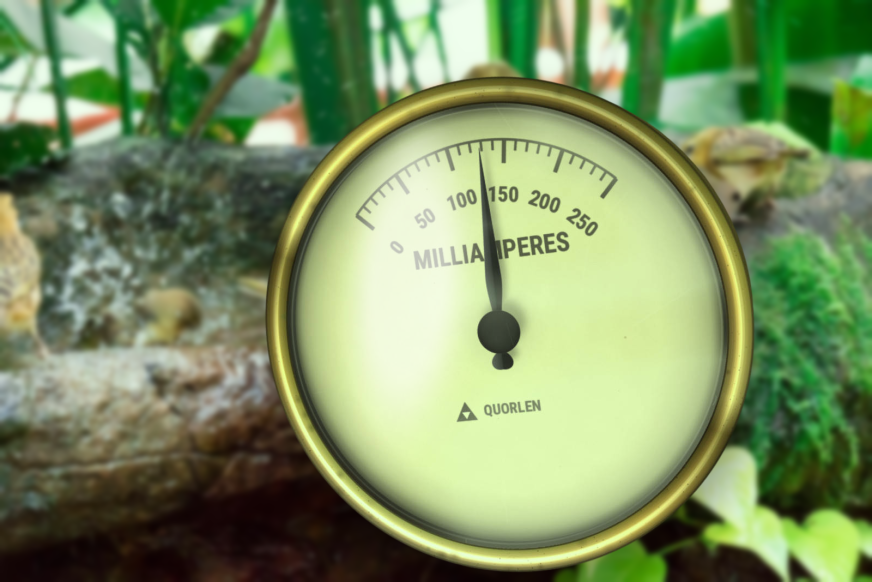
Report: 130 mA
